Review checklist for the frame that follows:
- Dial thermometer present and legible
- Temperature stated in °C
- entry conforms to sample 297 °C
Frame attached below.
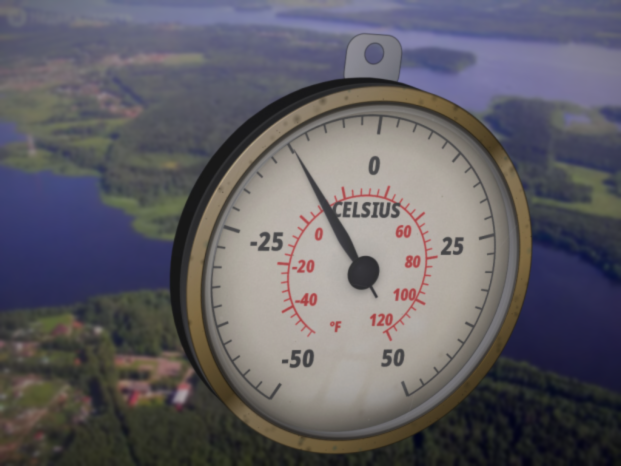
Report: -12.5 °C
